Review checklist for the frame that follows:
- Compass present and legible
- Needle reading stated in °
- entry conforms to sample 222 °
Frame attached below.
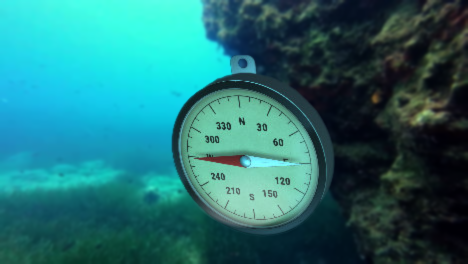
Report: 270 °
